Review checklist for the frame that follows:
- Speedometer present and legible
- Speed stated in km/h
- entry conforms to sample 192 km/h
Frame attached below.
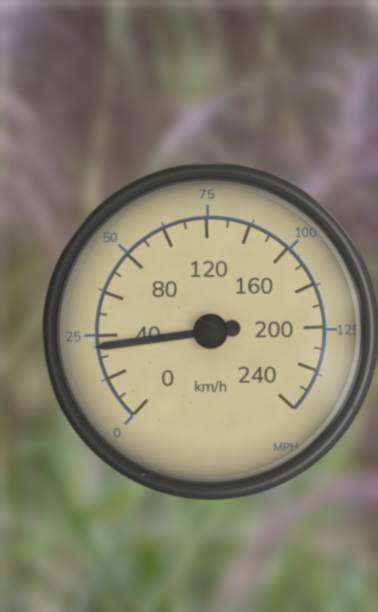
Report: 35 km/h
